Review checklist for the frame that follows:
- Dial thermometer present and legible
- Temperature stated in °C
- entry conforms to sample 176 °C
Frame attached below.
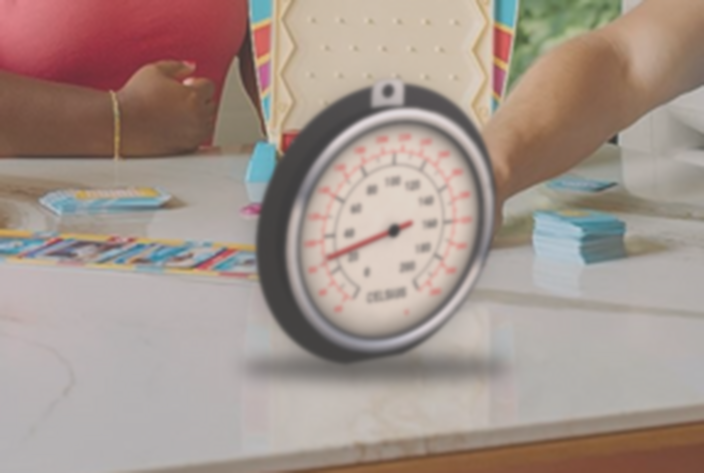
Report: 30 °C
